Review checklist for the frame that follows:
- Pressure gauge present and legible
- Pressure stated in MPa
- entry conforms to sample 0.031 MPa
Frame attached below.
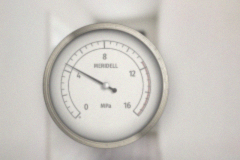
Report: 4.5 MPa
